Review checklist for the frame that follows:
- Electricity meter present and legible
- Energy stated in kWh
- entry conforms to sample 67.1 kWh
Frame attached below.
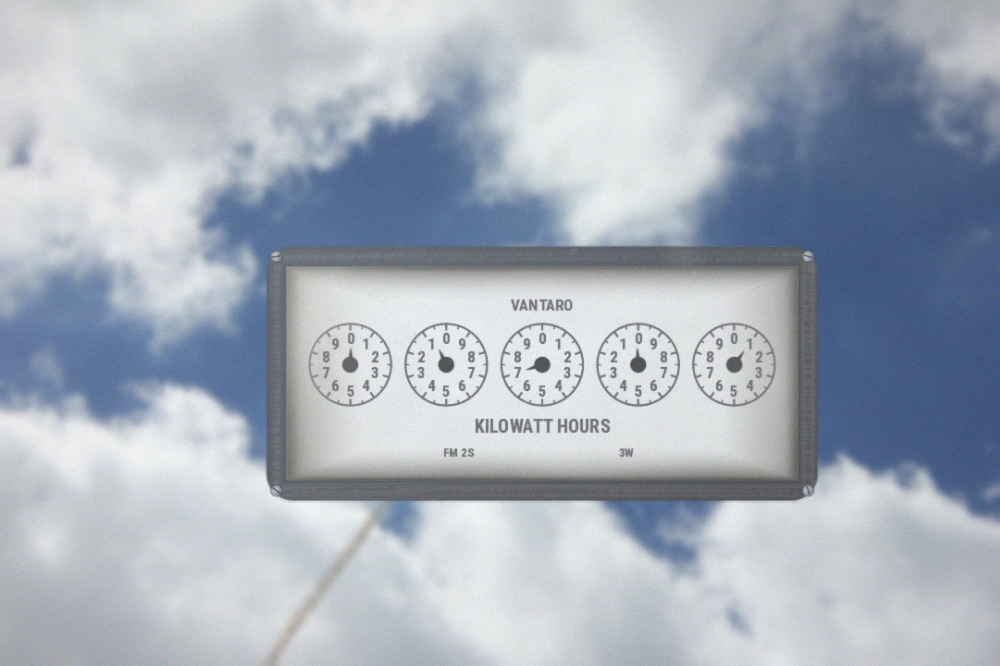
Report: 701 kWh
